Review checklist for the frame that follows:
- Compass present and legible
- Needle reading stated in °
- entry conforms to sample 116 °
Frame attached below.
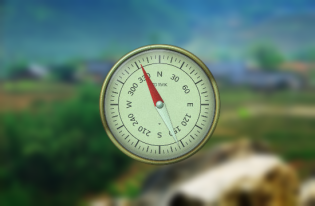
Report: 335 °
